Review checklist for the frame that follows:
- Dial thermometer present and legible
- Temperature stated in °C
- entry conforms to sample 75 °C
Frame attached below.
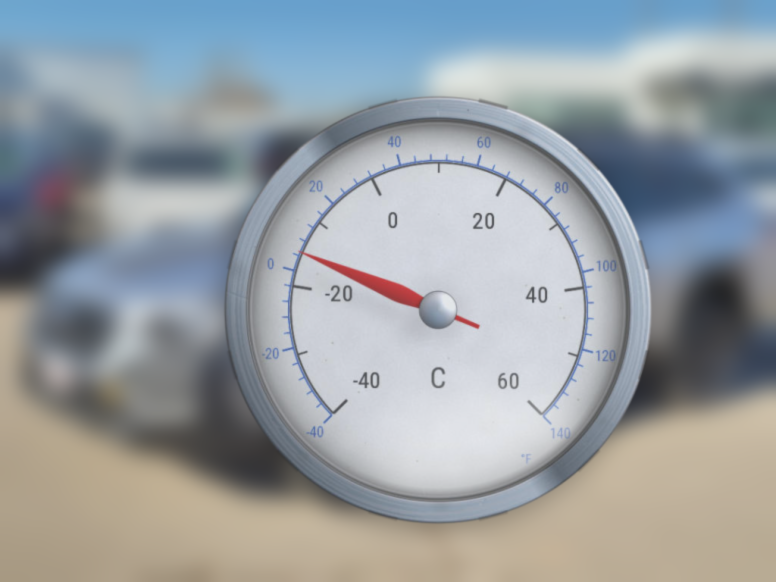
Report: -15 °C
